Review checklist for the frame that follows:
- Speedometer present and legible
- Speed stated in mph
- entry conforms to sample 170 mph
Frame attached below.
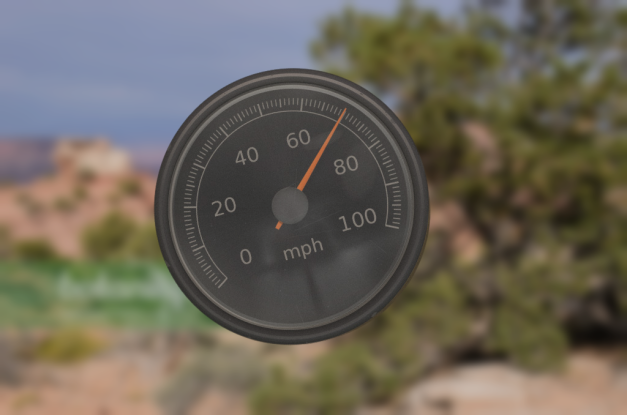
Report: 70 mph
